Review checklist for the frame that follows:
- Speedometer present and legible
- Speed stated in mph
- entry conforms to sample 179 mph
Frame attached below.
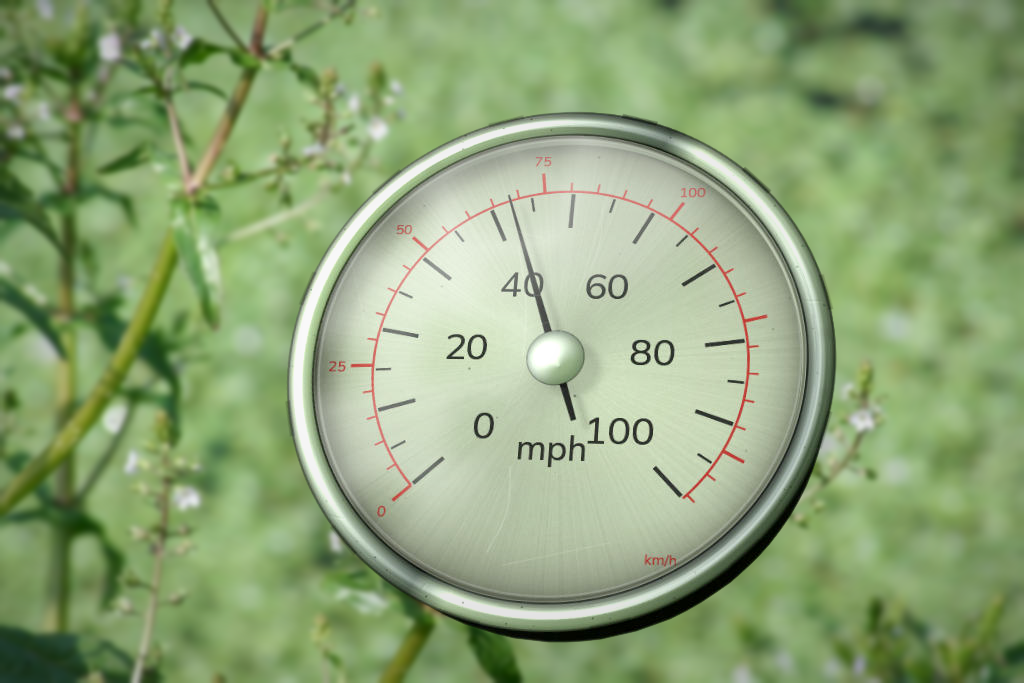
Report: 42.5 mph
